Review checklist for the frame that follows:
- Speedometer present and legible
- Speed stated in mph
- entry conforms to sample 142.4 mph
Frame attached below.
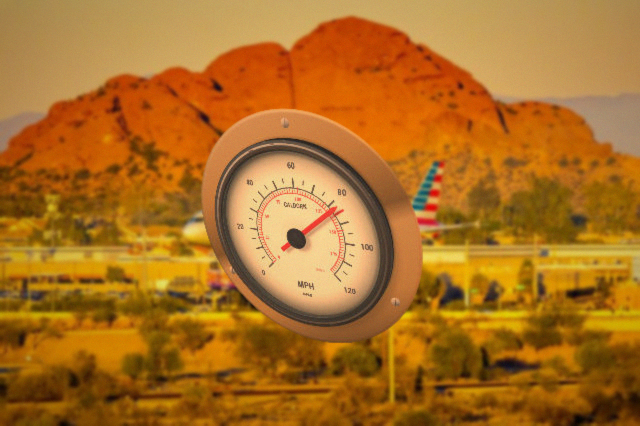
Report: 82.5 mph
